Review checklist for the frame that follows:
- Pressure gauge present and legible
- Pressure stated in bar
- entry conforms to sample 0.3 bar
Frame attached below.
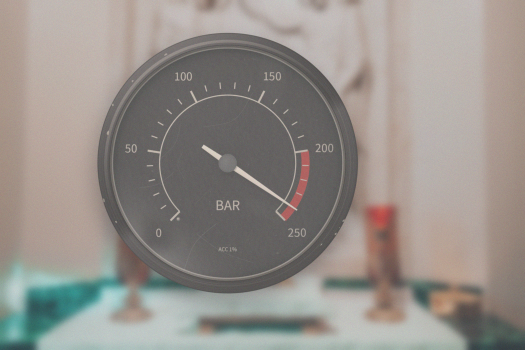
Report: 240 bar
